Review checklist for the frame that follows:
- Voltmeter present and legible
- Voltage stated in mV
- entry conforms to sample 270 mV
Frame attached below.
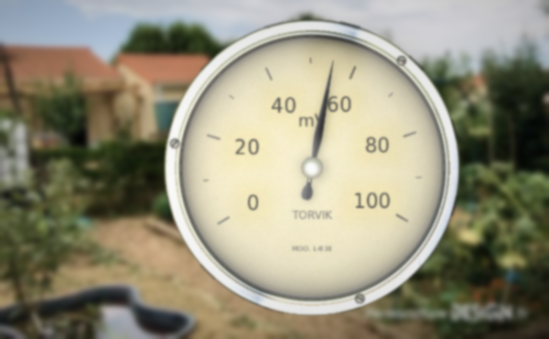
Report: 55 mV
